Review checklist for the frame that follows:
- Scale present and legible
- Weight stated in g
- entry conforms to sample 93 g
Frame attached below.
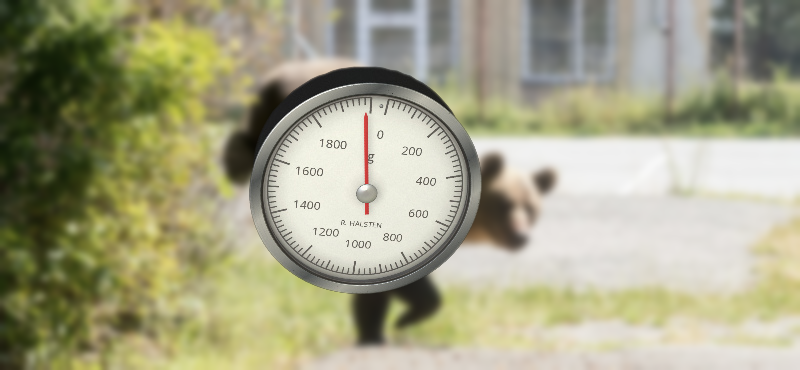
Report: 1980 g
